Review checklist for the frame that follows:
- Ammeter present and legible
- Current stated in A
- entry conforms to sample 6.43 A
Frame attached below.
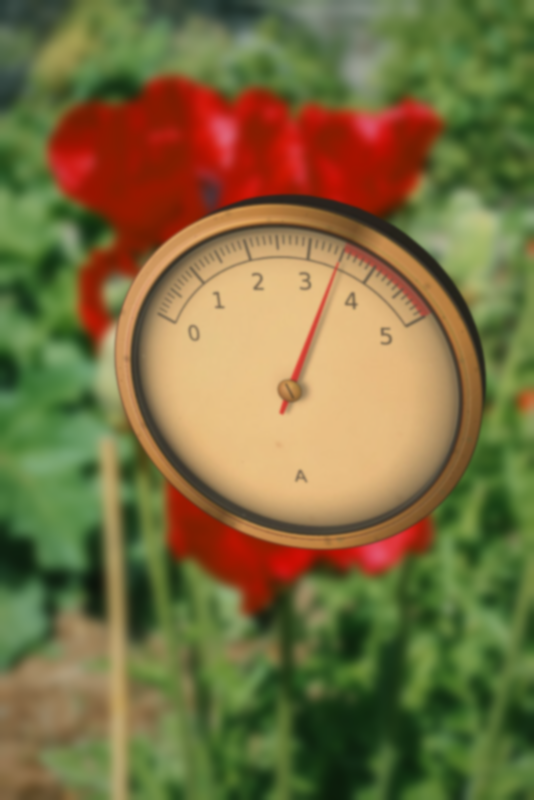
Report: 3.5 A
